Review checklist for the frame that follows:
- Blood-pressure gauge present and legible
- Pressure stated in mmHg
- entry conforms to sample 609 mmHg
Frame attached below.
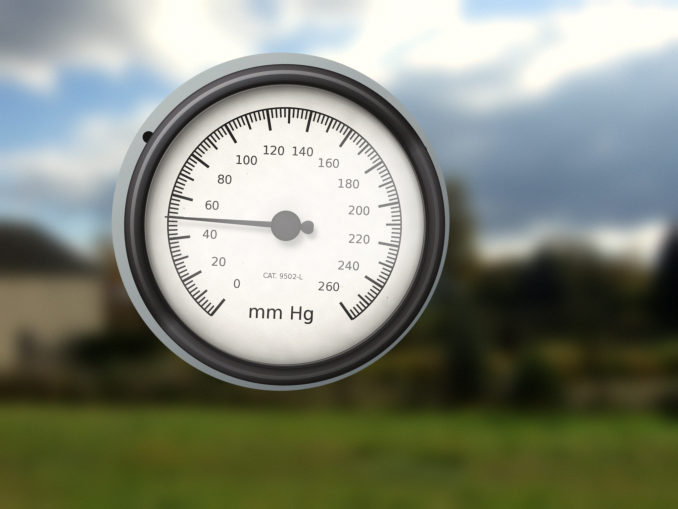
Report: 50 mmHg
